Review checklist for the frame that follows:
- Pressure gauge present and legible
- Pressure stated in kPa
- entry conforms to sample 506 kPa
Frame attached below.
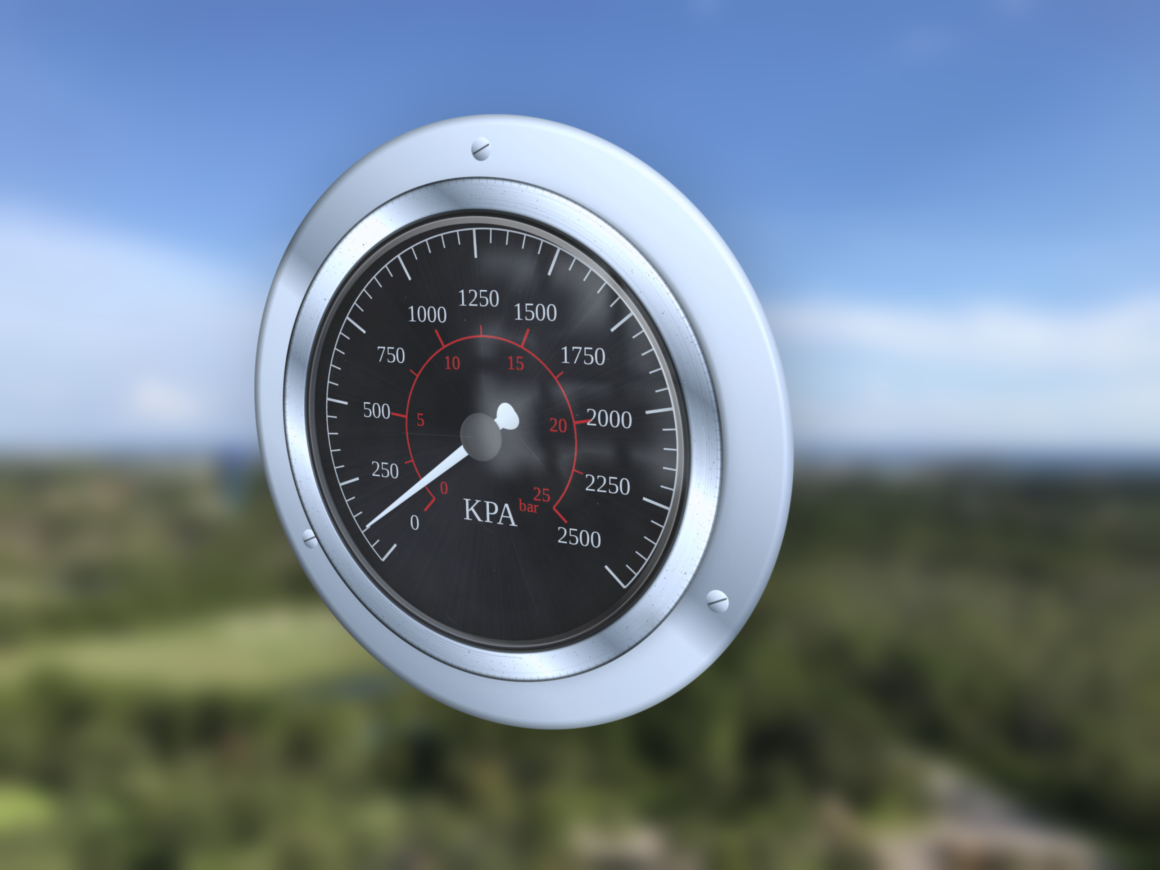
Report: 100 kPa
